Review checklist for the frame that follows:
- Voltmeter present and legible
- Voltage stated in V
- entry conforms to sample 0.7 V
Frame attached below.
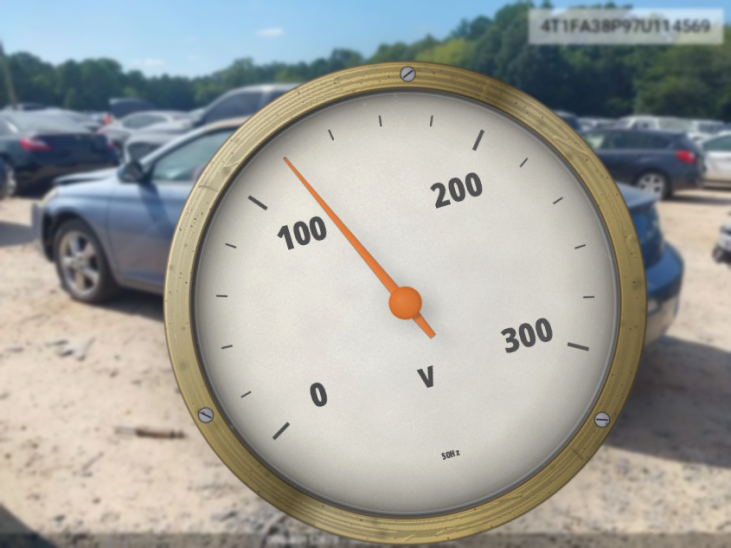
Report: 120 V
